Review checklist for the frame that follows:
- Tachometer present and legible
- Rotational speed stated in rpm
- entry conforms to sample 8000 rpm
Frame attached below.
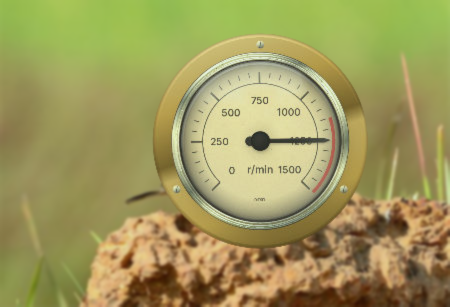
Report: 1250 rpm
